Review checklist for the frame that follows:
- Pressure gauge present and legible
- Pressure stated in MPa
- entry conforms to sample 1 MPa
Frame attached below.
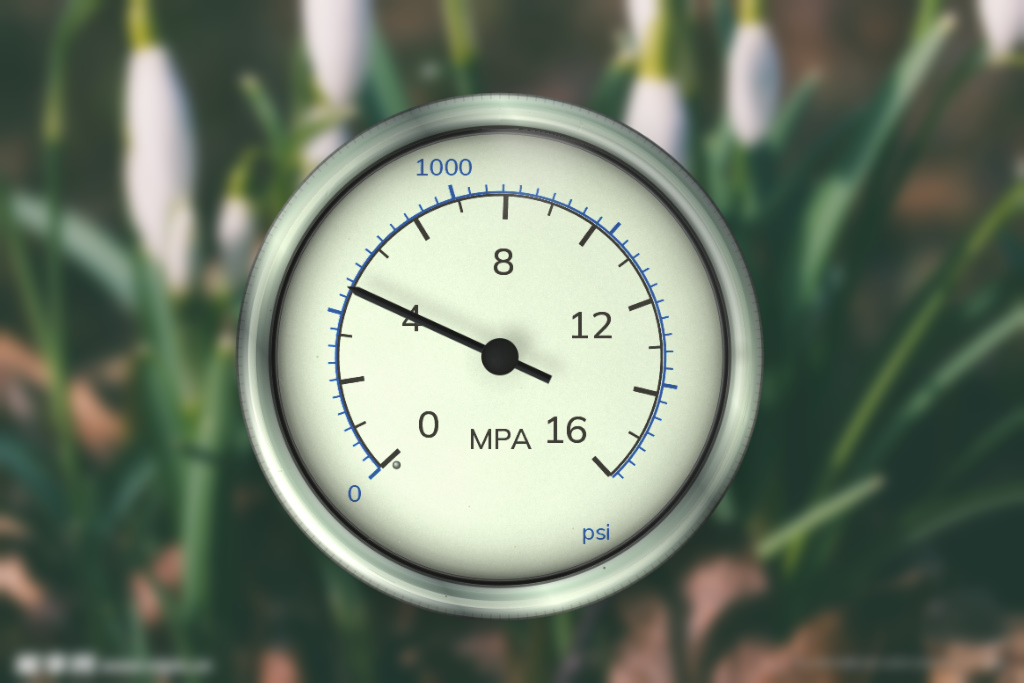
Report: 4 MPa
